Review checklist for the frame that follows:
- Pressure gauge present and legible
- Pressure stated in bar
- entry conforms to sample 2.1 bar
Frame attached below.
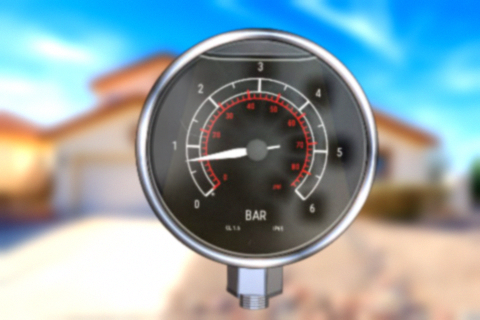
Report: 0.75 bar
